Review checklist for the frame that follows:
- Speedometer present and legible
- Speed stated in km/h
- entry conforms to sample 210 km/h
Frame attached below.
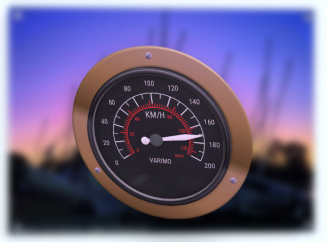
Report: 170 km/h
